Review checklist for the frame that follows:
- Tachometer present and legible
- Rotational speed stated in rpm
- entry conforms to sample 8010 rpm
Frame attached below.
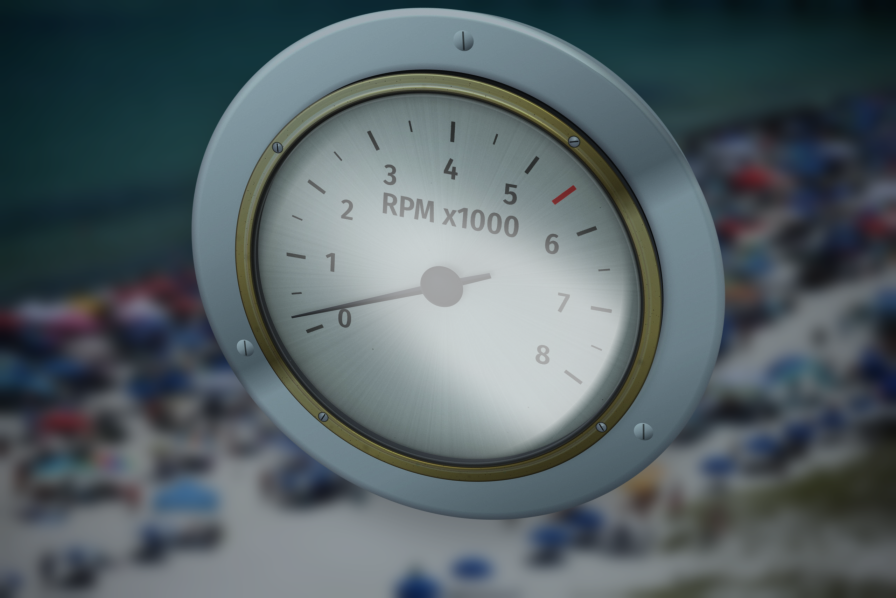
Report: 250 rpm
